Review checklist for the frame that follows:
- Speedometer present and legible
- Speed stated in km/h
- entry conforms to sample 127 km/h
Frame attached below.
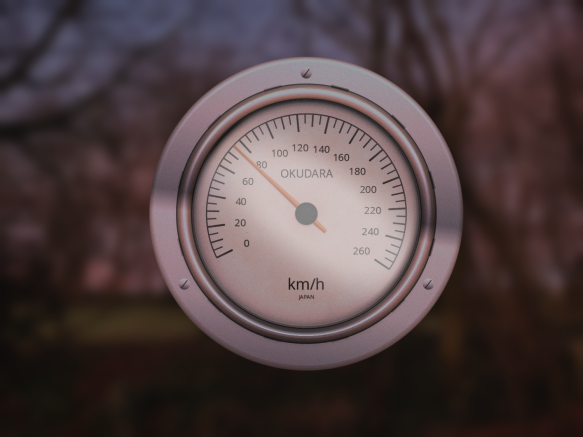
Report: 75 km/h
